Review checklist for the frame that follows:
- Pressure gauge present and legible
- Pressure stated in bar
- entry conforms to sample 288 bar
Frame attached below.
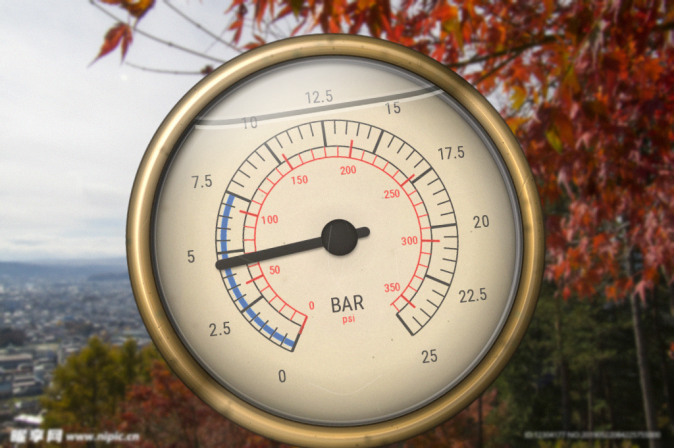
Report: 4.5 bar
